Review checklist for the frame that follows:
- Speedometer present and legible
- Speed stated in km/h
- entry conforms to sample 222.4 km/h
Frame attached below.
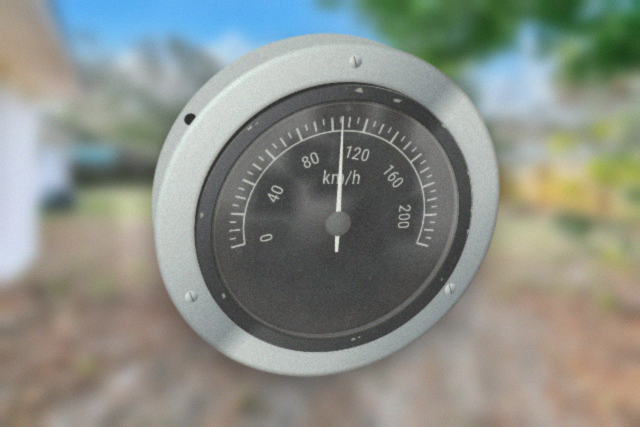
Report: 105 km/h
